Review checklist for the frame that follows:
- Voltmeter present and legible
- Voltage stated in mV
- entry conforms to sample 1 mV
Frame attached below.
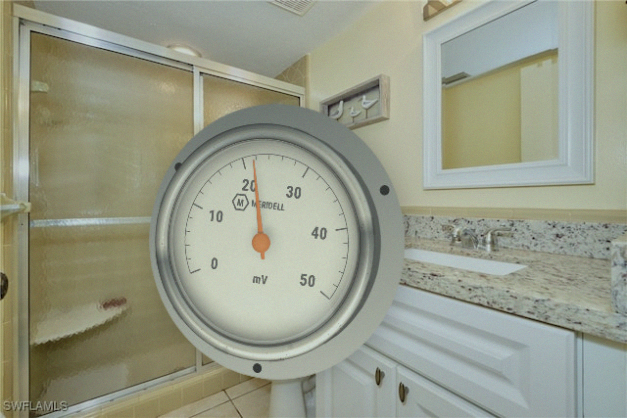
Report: 22 mV
